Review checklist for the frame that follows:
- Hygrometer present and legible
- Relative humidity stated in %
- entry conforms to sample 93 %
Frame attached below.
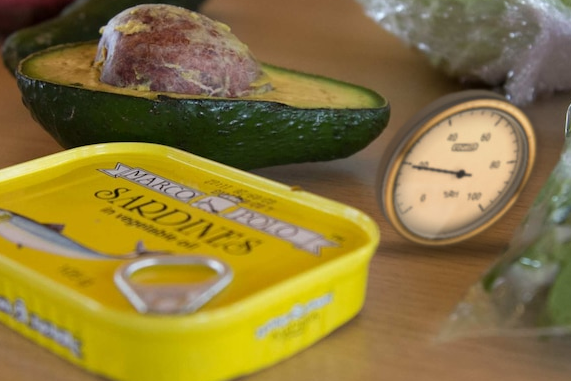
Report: 20 %
